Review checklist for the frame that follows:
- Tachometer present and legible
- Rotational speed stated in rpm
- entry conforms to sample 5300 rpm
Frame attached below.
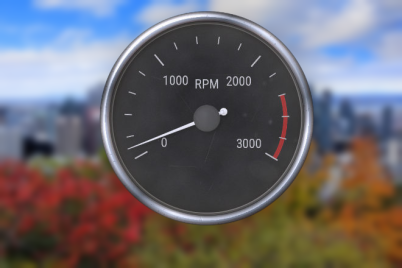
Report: 100 rpm
